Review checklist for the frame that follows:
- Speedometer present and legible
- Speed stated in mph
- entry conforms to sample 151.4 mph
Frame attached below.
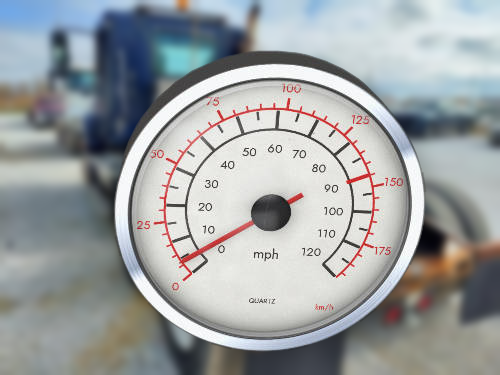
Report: 5 mph
